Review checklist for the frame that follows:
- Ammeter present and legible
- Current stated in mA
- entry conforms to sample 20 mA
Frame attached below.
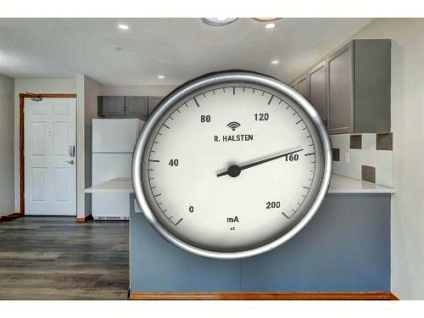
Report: 155 mA
